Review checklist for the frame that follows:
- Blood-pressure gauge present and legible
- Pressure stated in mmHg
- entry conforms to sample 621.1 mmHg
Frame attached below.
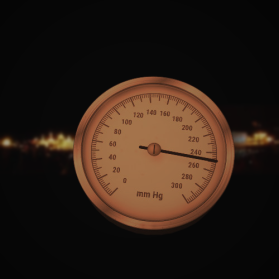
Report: 250 mmHg
